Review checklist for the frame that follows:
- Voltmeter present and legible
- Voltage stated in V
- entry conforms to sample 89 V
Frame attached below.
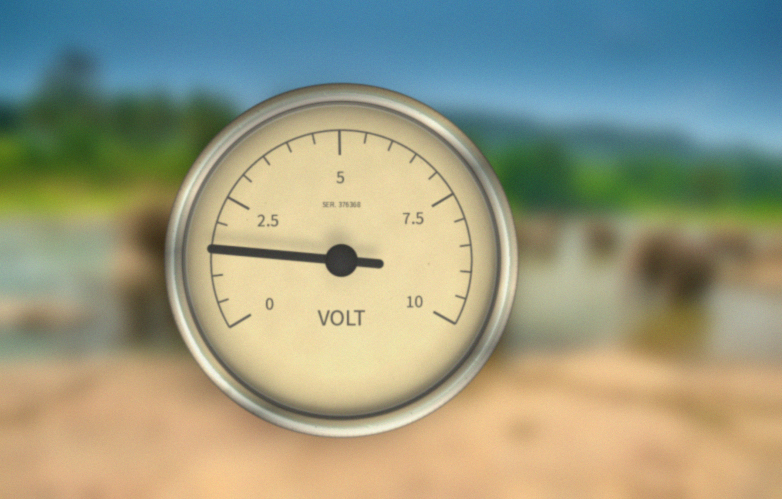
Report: 1.5 V
